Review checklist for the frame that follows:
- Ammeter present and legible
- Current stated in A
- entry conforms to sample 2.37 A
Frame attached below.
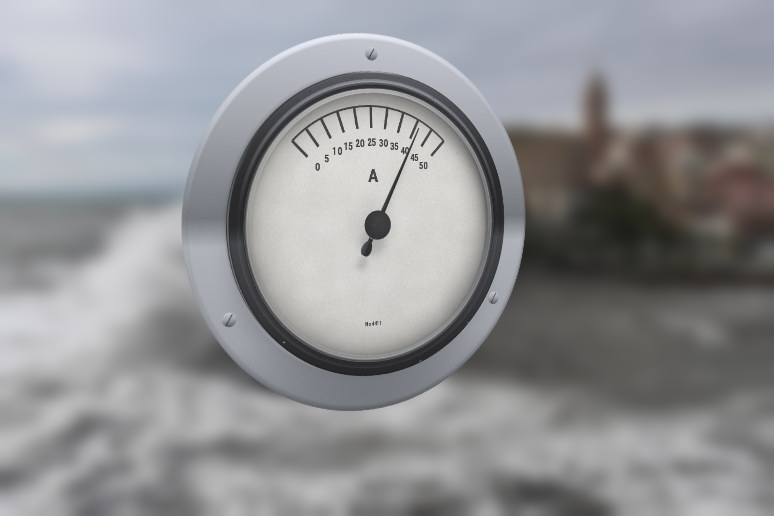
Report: 40 A
